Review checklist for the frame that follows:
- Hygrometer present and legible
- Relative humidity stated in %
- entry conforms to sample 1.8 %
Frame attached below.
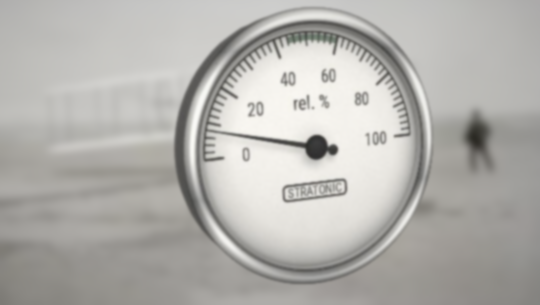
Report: 8 %
